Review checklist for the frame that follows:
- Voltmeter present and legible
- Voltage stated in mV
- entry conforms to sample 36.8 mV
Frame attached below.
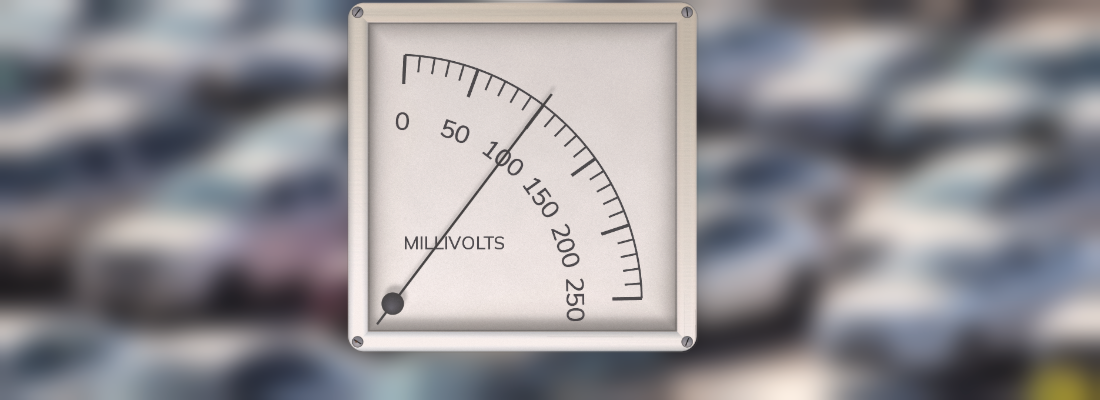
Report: 100 mV
